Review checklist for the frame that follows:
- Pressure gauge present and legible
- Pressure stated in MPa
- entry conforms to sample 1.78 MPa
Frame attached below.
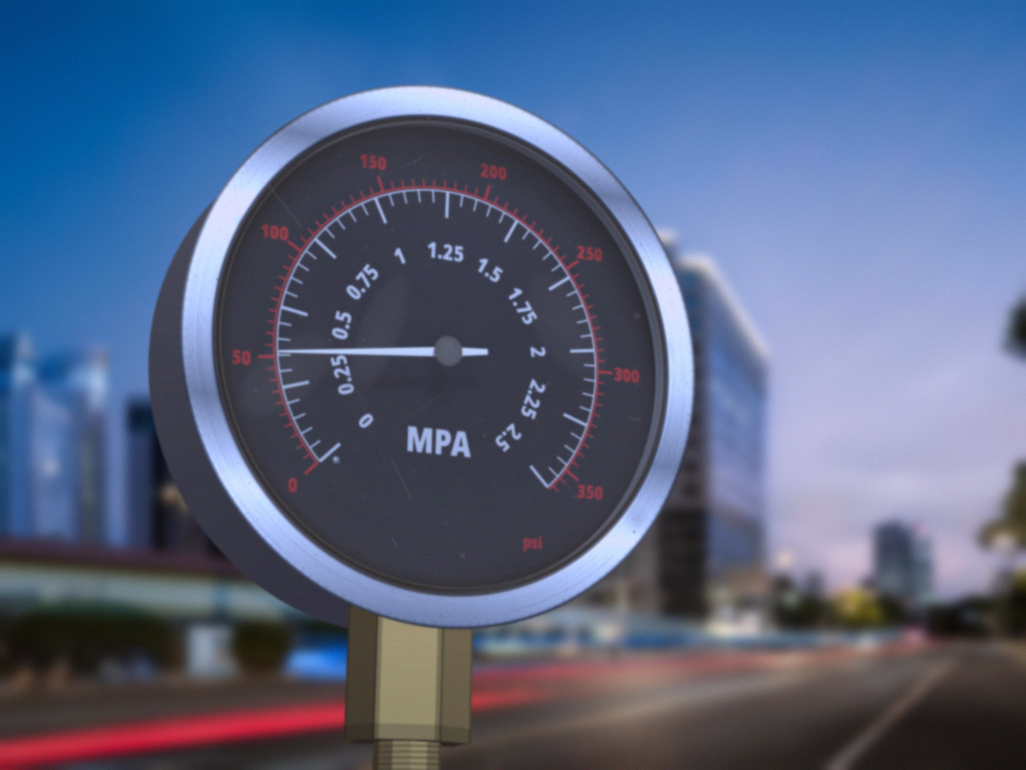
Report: 0.35 MPa
